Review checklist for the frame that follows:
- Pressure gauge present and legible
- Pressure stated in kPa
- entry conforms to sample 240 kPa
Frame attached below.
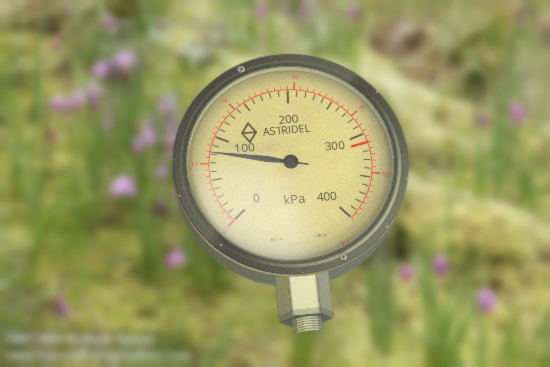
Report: 80 kPa
